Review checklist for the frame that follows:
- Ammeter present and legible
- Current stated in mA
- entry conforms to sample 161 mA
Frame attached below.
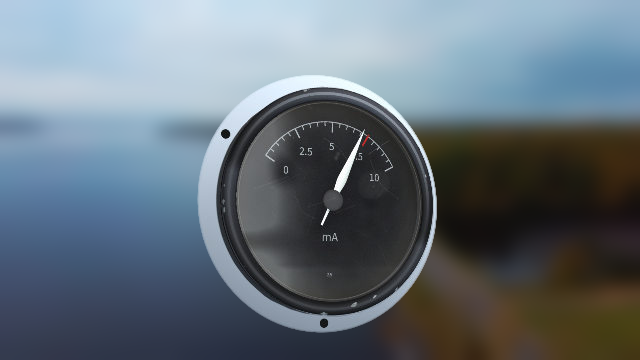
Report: 7 mA
